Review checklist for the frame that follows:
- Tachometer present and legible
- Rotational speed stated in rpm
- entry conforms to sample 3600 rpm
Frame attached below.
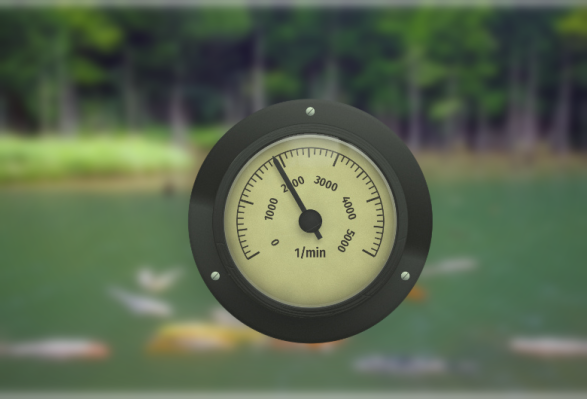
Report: 1900 rpm
